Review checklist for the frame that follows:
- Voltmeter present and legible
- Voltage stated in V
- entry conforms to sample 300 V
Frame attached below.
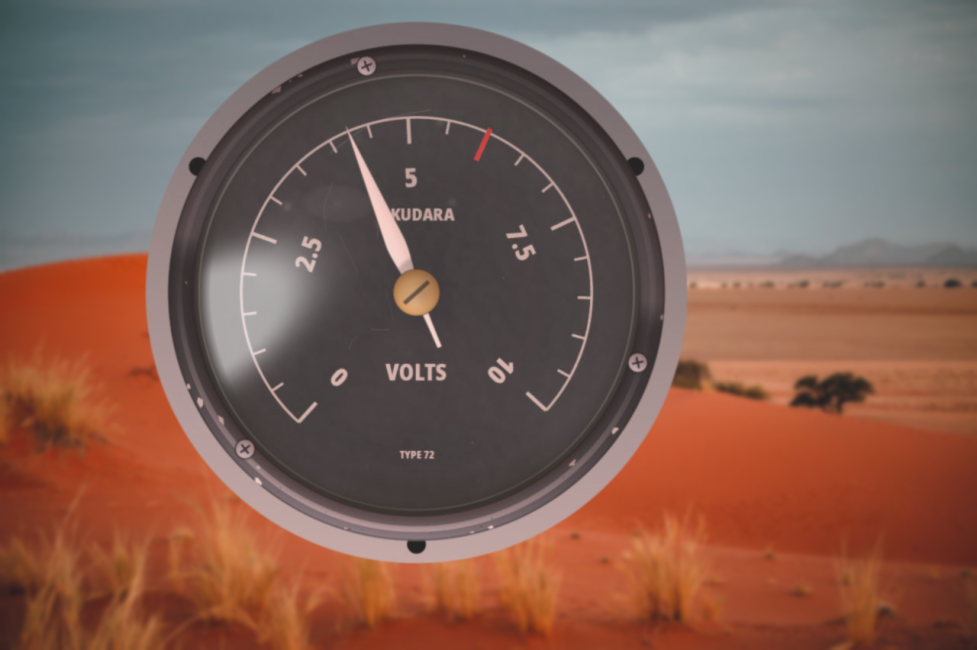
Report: 4.25 V
